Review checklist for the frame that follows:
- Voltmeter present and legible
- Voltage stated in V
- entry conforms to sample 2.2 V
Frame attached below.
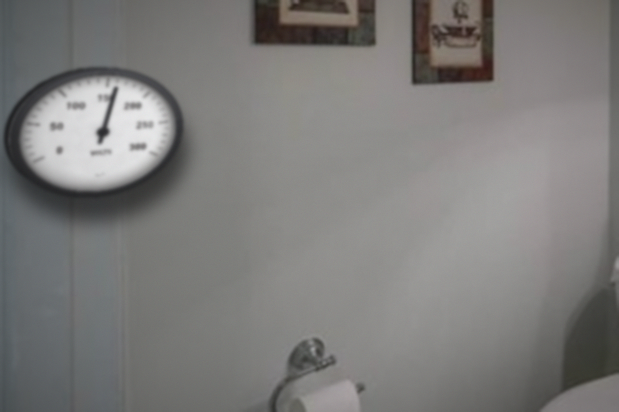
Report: 160 V
